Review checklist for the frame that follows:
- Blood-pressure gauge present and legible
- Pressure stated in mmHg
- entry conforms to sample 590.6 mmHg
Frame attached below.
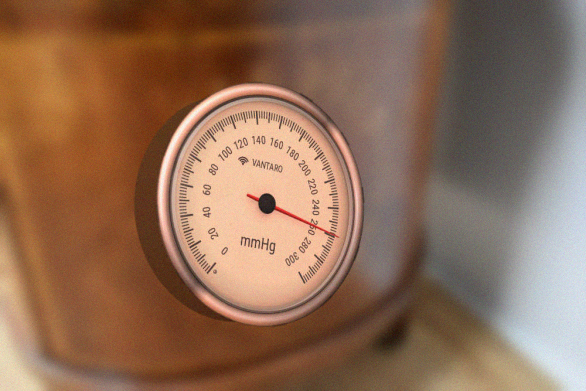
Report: 260 mmHg
